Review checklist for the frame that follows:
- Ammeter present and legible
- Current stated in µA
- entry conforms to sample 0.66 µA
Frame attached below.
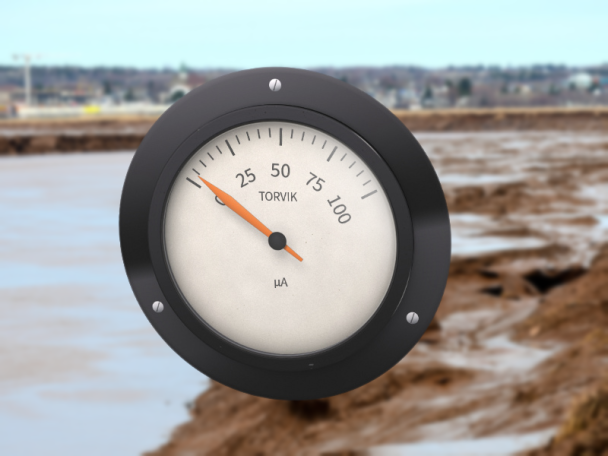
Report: 5 µA
